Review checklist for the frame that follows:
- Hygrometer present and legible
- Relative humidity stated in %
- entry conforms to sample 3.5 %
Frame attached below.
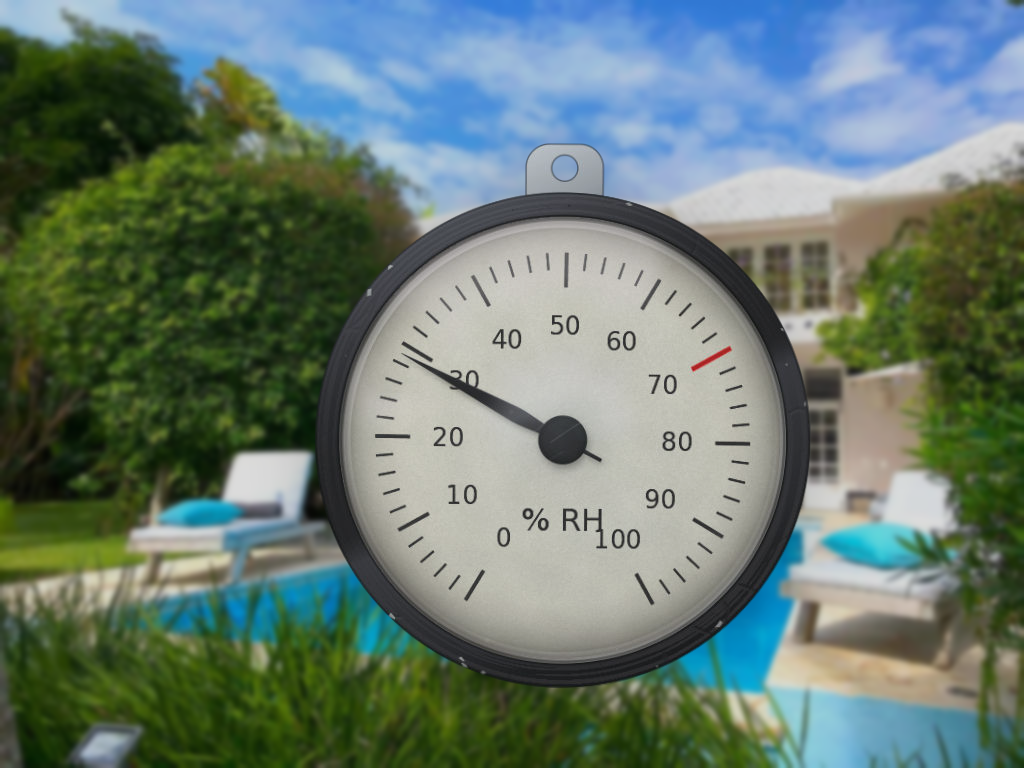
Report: 29 %
